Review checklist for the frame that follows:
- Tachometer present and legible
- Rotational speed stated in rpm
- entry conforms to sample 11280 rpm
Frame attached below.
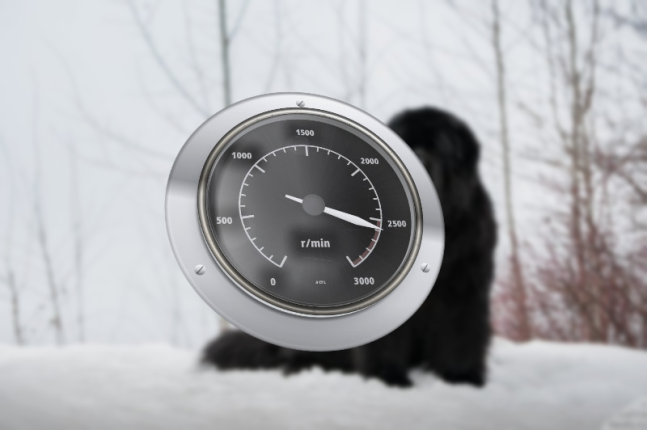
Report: 2600 rpm
